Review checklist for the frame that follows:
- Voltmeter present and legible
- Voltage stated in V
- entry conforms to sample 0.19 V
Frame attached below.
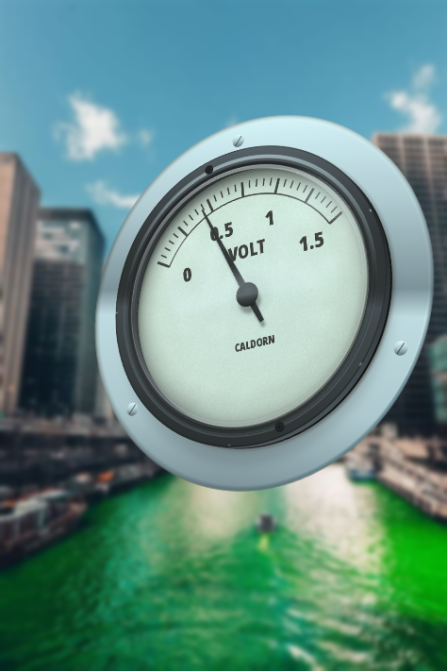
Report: 0.45 V
